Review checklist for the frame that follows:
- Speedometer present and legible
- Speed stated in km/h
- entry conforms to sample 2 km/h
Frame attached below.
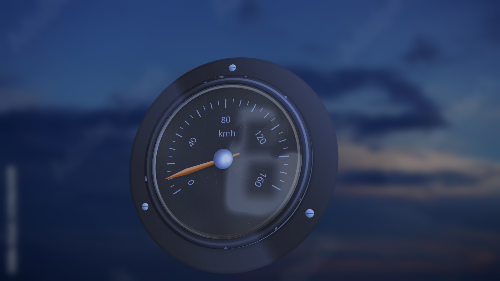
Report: 10 km/h
